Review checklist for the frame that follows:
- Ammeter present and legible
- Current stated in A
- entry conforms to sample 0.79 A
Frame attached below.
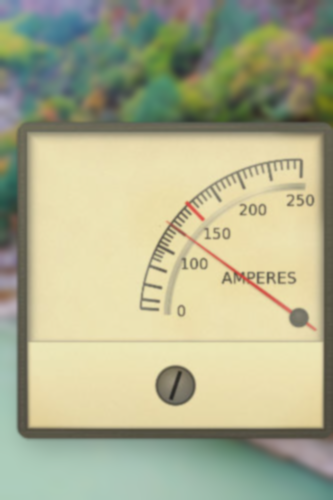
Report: 125 A
